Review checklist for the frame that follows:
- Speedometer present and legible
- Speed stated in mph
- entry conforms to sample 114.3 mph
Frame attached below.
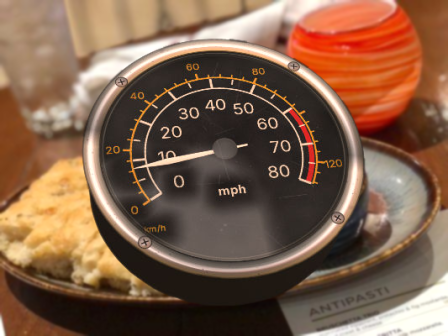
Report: 7.5 mph
